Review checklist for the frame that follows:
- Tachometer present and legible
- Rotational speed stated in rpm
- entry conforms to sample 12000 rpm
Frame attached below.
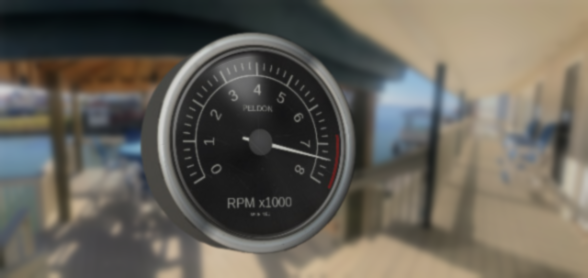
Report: 7400 rpm
